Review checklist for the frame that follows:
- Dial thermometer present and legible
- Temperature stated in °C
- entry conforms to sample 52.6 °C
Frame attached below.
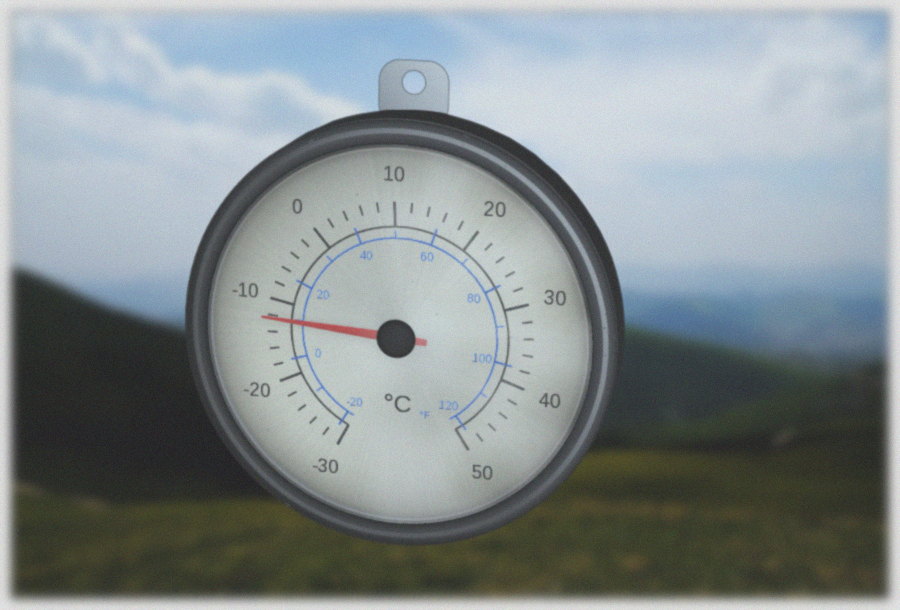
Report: -12 °C
